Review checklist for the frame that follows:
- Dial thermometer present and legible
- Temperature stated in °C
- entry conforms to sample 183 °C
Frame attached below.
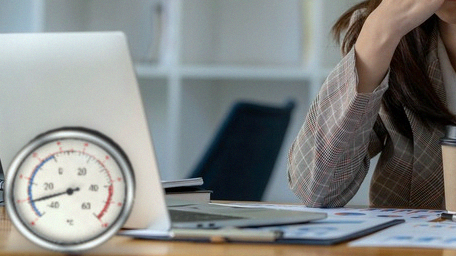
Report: -30 °C
